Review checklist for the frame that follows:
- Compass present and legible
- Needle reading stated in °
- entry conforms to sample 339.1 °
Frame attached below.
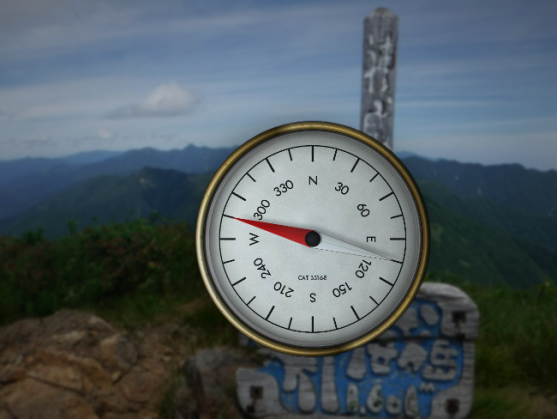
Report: 285 °
